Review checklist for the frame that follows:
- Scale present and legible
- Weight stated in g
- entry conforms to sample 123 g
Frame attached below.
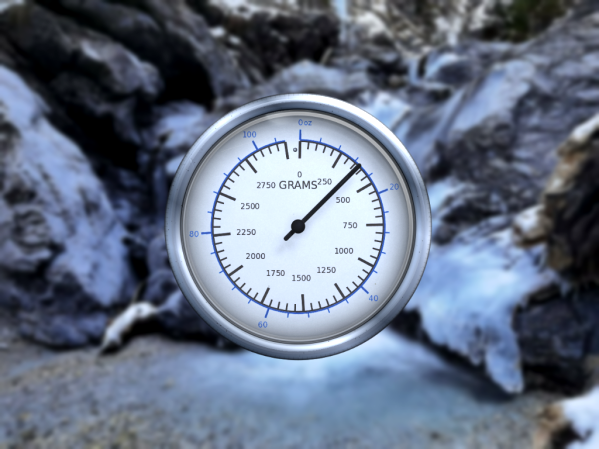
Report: 375 g
